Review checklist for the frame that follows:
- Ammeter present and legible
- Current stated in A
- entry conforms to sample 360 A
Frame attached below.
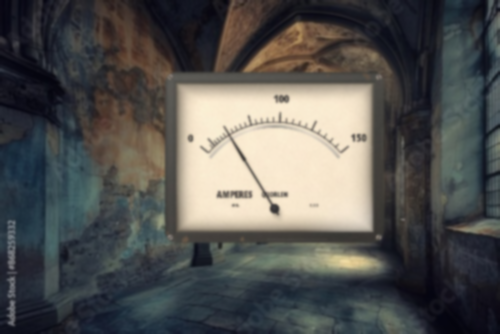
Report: 50 A
